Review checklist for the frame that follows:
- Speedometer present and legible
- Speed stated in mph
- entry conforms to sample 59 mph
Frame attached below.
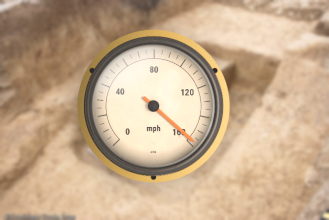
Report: 157.5 mph
